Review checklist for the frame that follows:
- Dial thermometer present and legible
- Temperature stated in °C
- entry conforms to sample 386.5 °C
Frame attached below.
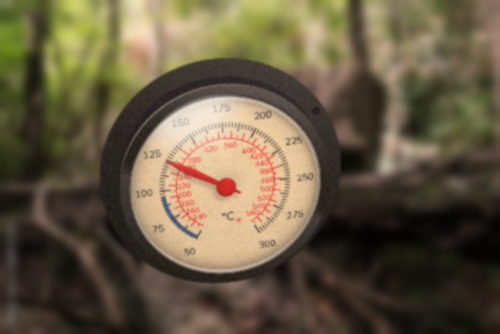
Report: 125 °C
